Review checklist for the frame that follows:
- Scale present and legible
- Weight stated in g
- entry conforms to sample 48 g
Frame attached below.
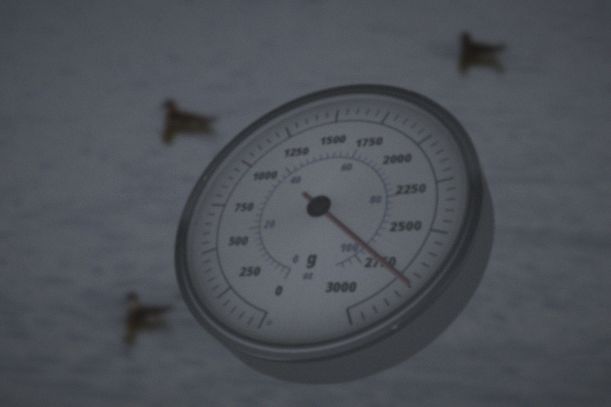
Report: 2750 g
